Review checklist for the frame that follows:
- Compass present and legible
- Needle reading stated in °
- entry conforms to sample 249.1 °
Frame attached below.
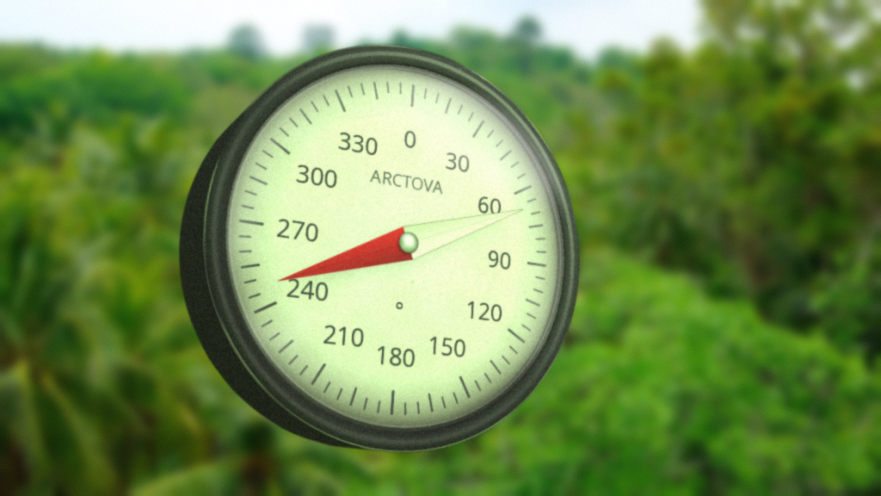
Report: 247.5 °
